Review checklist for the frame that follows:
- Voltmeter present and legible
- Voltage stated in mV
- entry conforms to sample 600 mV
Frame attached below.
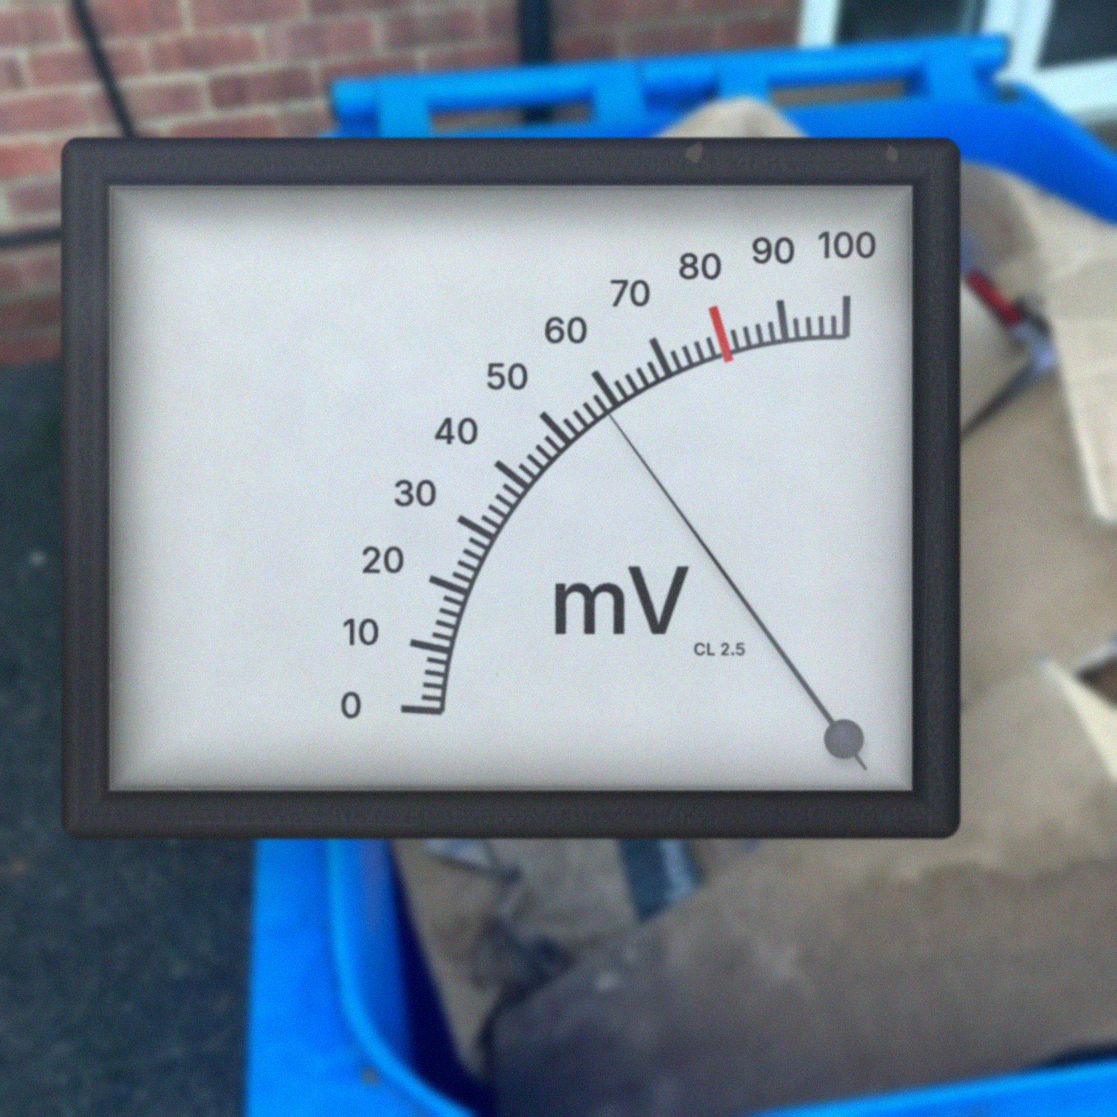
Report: 58 mV
